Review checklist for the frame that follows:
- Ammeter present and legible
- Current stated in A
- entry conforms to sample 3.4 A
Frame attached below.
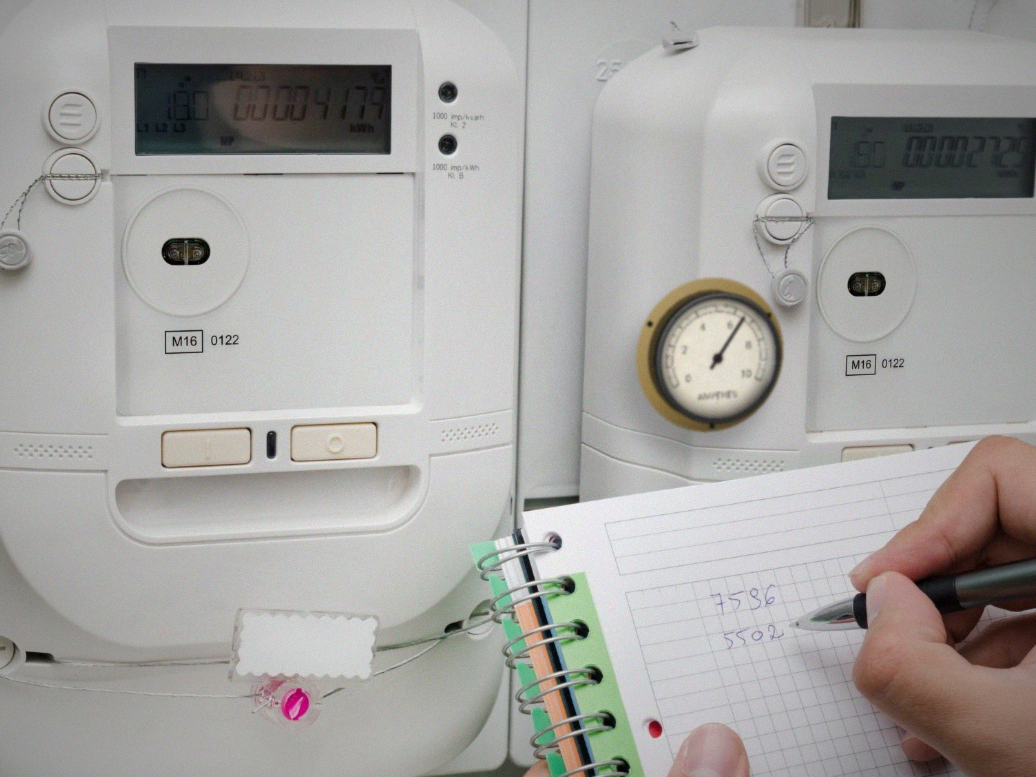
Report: 6.5 A
